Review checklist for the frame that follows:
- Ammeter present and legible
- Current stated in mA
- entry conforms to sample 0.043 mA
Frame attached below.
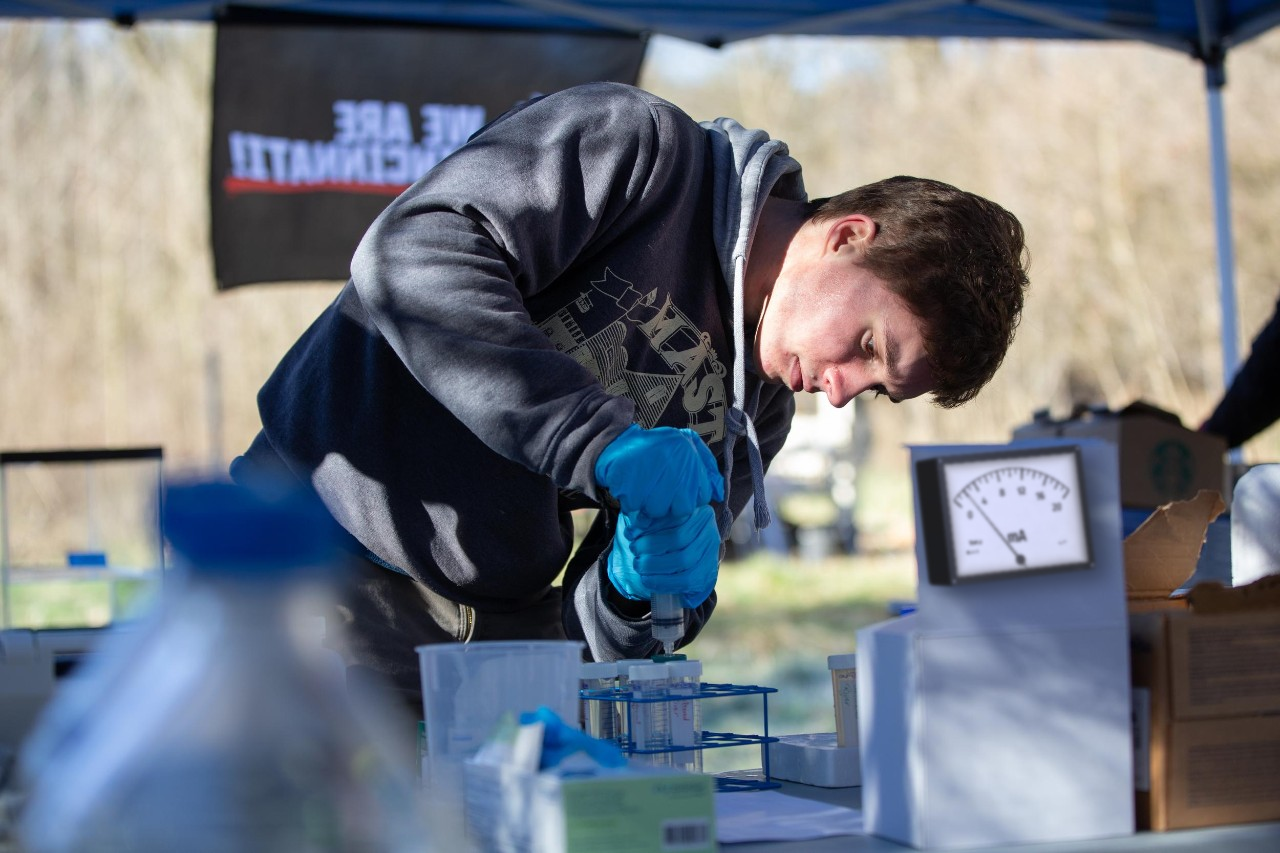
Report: 2 mA
